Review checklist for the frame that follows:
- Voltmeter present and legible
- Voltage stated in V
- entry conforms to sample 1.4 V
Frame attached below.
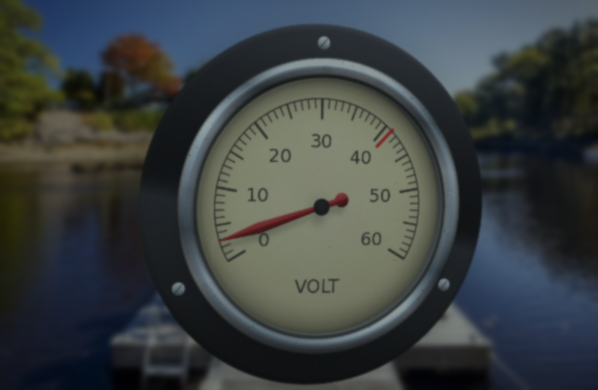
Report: 3 V
